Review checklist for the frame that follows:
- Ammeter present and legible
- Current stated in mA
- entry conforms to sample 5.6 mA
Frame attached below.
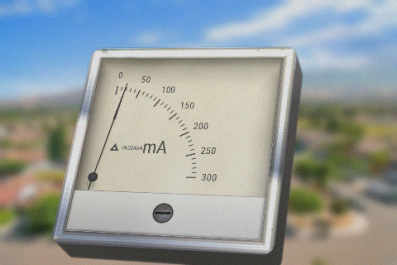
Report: 20 mA
